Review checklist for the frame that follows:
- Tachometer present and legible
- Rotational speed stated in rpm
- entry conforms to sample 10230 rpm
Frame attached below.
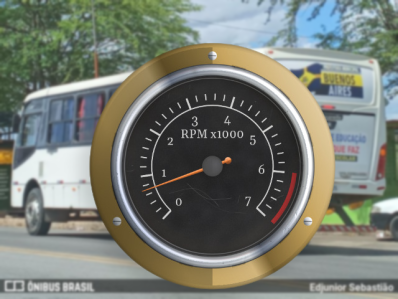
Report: 700 rpm
